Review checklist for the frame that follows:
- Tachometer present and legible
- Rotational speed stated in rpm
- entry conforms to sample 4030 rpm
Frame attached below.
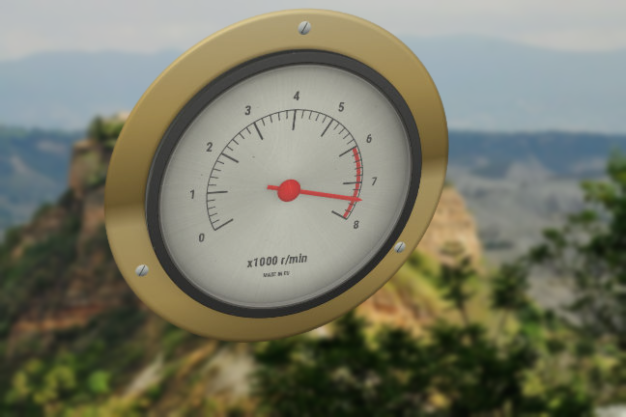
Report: 7400 rpm
